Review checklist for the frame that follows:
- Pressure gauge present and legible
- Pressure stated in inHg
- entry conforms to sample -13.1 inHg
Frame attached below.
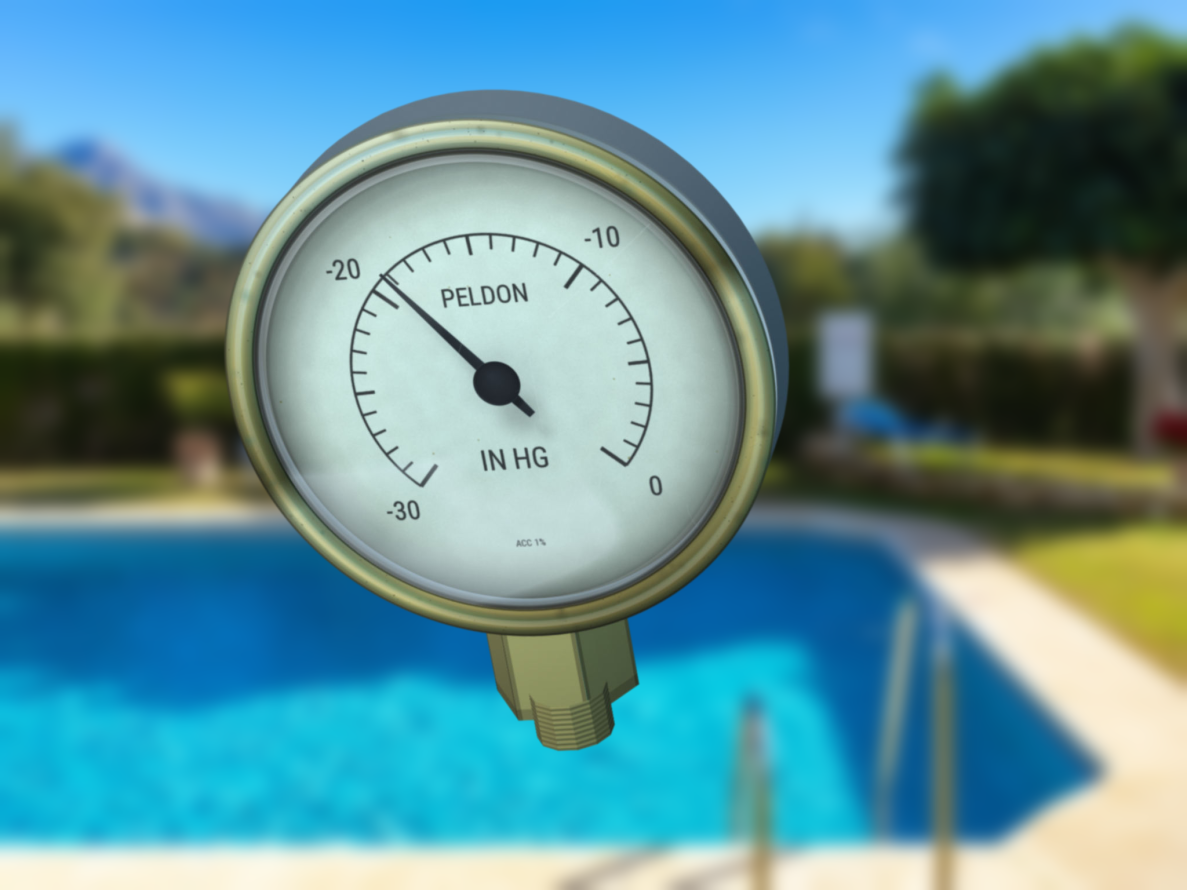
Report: -19 inHg
